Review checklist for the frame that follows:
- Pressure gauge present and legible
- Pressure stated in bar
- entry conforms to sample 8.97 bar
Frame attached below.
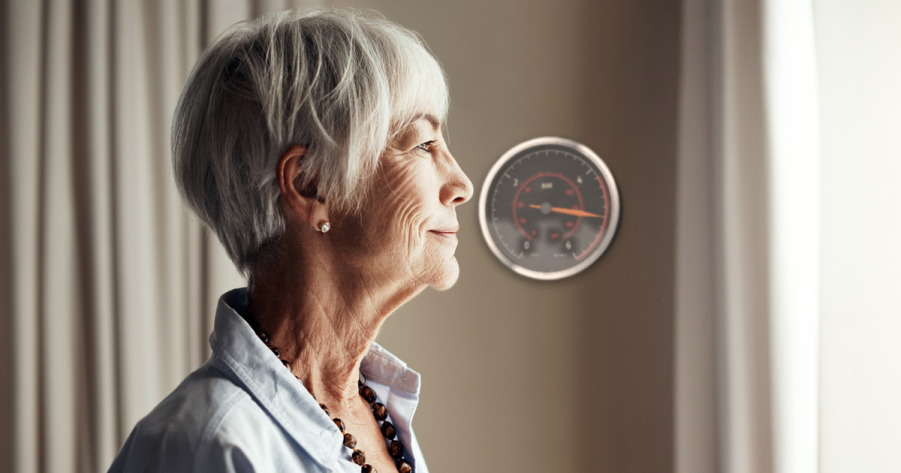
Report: 5 bar
